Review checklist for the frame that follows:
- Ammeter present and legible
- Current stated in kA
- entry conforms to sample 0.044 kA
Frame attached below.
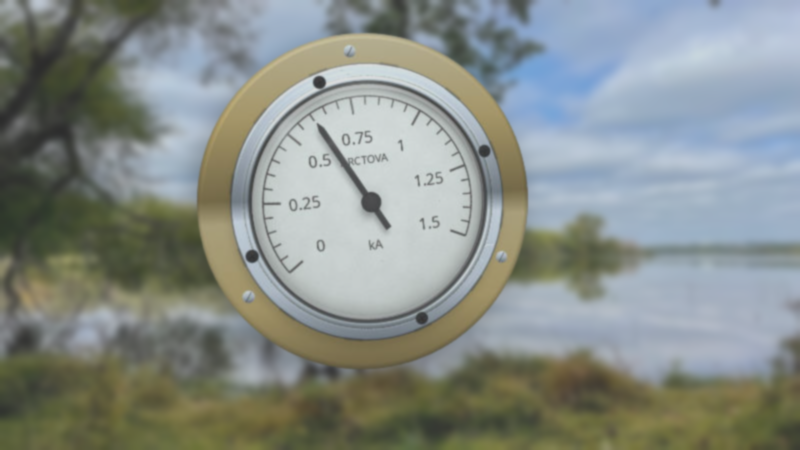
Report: 0.6 kA
